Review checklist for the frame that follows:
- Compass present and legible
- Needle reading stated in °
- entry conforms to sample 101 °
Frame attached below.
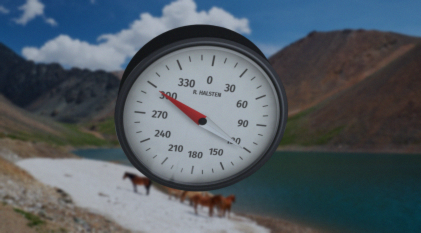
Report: 300 °
